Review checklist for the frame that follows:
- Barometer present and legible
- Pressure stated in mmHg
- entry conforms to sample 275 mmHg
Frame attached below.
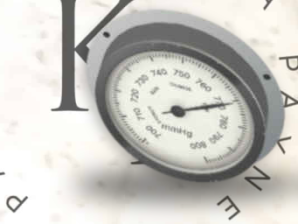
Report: 770 mmHg
